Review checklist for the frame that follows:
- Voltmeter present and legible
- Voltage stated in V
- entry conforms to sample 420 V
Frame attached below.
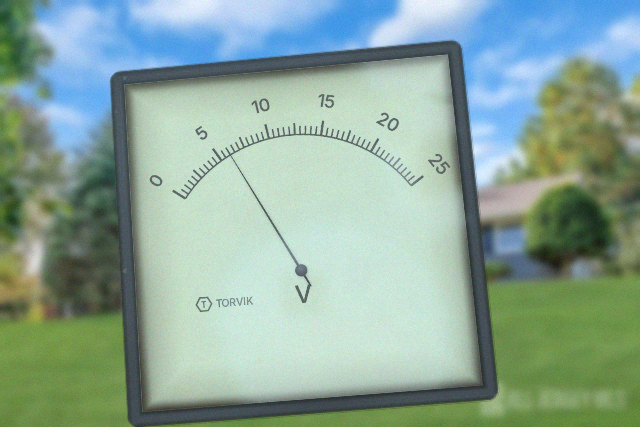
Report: 6 V
